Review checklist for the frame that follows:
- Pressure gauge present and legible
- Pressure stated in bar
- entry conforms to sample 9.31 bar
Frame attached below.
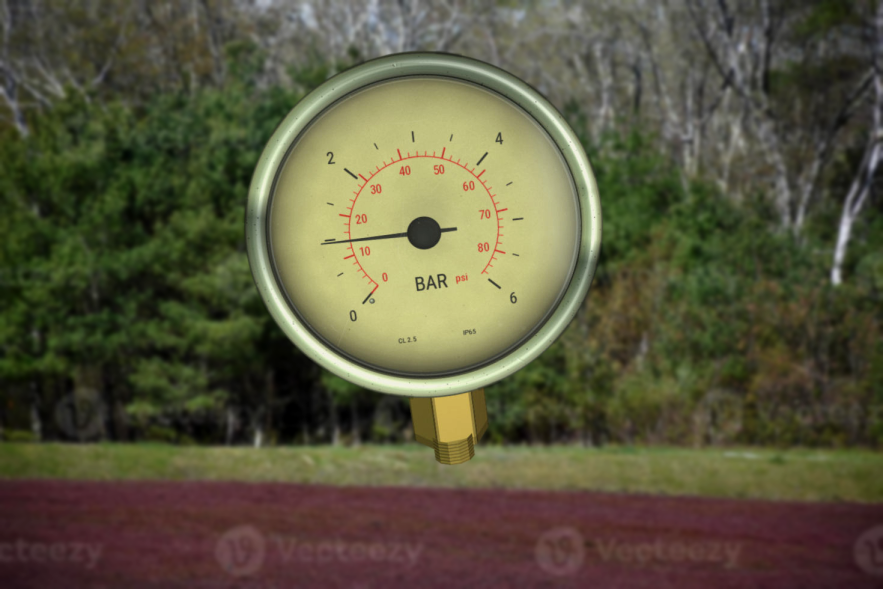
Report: 1 bar
